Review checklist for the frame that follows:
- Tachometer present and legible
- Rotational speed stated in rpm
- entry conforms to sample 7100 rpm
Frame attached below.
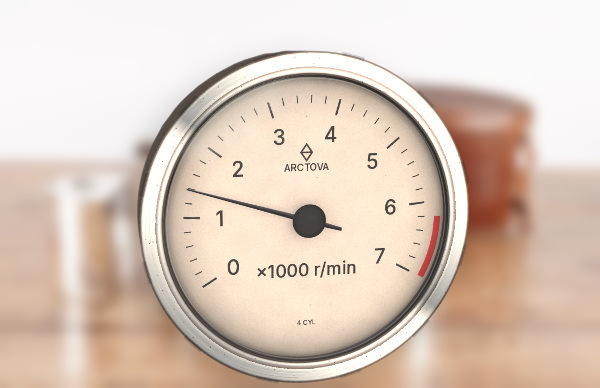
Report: 1400 rpm
